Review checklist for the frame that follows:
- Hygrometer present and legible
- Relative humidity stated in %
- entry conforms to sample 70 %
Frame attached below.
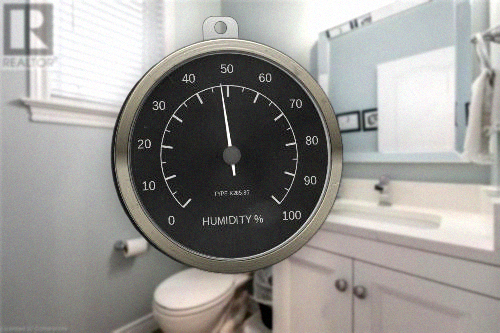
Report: 47.5 %
